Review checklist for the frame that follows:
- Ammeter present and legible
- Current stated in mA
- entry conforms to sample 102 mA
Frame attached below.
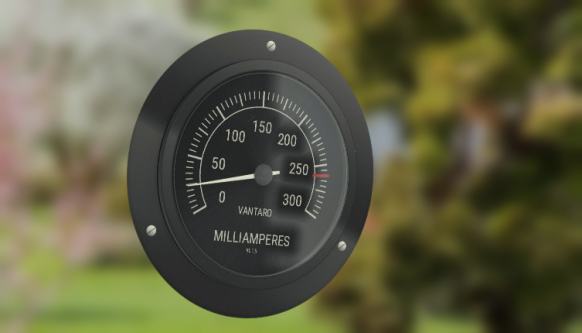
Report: 25 mA
